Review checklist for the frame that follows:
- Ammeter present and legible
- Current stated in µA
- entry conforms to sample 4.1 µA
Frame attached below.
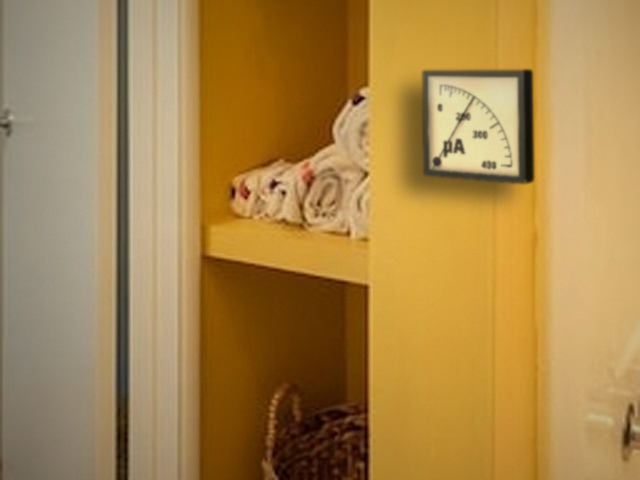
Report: 200 µA
